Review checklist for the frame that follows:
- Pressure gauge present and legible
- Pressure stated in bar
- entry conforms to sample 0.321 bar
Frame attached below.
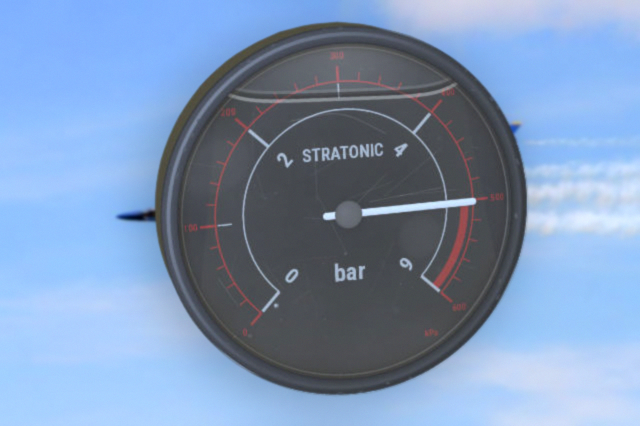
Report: 5 bar
